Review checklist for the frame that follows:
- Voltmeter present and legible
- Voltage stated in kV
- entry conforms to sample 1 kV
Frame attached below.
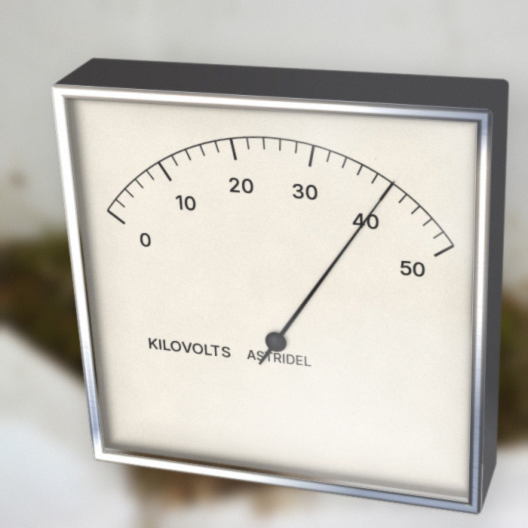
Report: 40 kV
